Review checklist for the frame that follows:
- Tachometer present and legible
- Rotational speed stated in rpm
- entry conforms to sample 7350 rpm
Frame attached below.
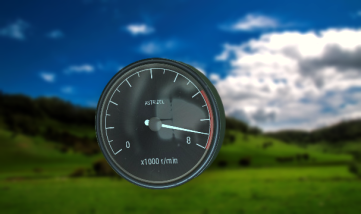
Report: 7500 rpm
